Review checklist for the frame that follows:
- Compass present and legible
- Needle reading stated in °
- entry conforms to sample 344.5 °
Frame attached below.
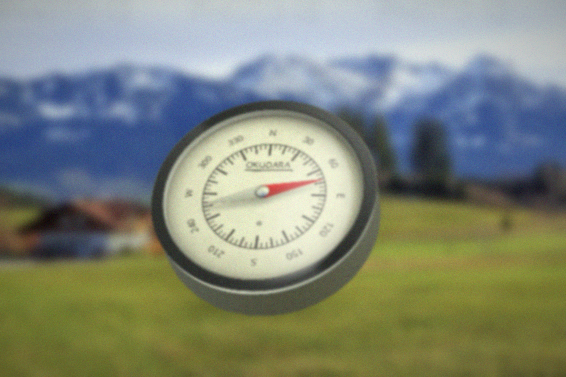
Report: 75 °
